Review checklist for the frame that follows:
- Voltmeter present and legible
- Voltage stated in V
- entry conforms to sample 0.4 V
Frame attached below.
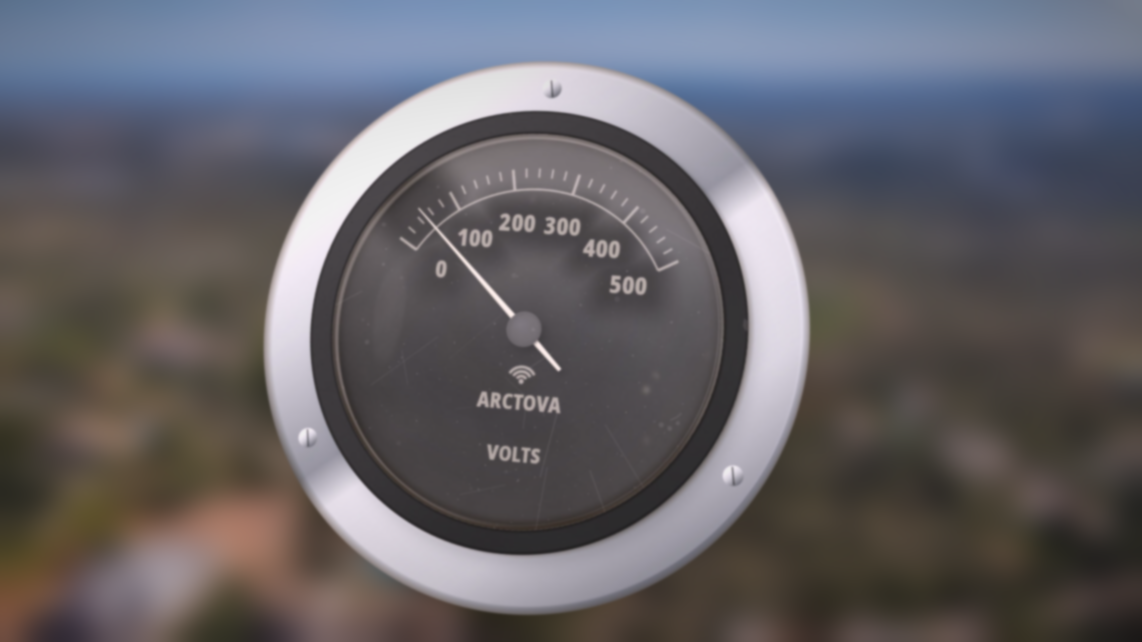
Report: 50 V
